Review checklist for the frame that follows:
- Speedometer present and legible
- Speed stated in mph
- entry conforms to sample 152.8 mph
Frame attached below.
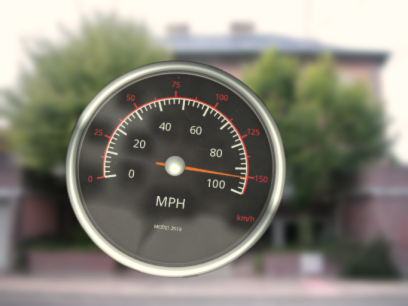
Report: 94 mph
